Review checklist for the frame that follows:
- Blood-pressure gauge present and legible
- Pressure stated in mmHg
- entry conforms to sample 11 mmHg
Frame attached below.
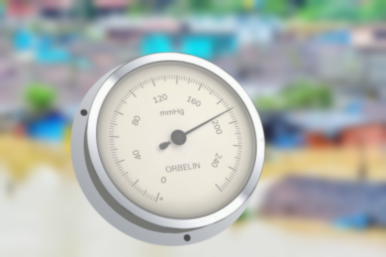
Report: 190 mmHg
